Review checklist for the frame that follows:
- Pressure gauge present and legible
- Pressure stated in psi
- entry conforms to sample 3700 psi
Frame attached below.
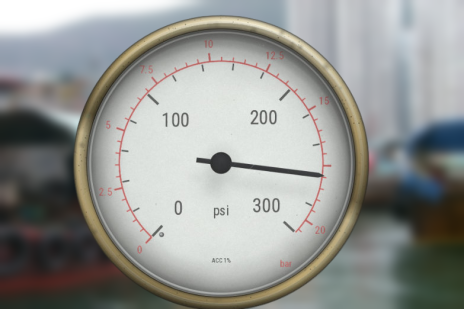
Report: 260 psi
